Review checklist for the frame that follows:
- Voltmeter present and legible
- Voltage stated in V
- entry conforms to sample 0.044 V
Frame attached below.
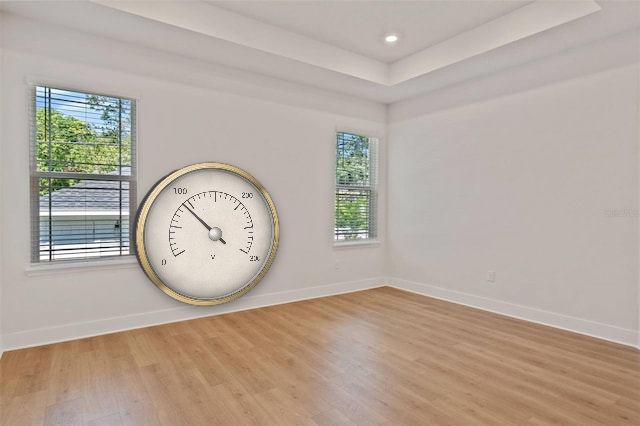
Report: 90 V
